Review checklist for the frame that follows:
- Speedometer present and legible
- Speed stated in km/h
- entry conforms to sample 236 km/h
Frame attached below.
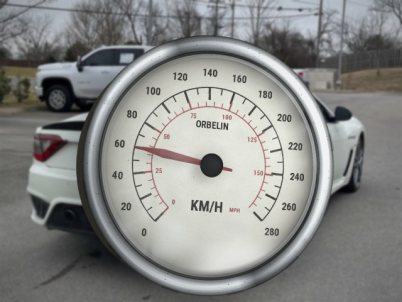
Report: 60 km/h
